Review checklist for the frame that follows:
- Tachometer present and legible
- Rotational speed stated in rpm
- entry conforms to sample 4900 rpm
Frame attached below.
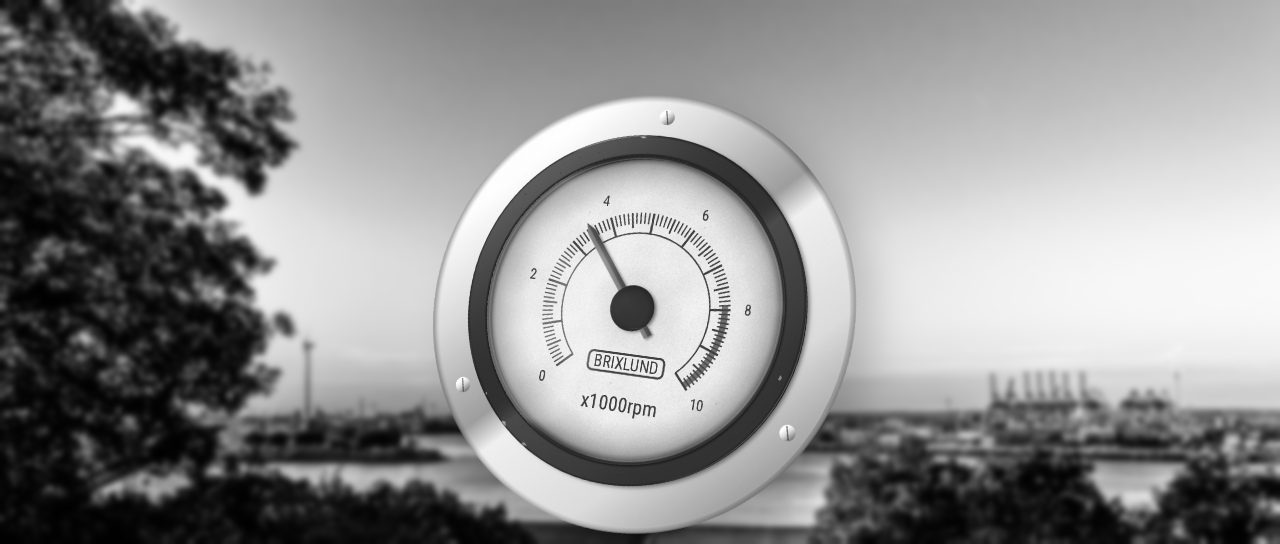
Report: 3500 rpm
